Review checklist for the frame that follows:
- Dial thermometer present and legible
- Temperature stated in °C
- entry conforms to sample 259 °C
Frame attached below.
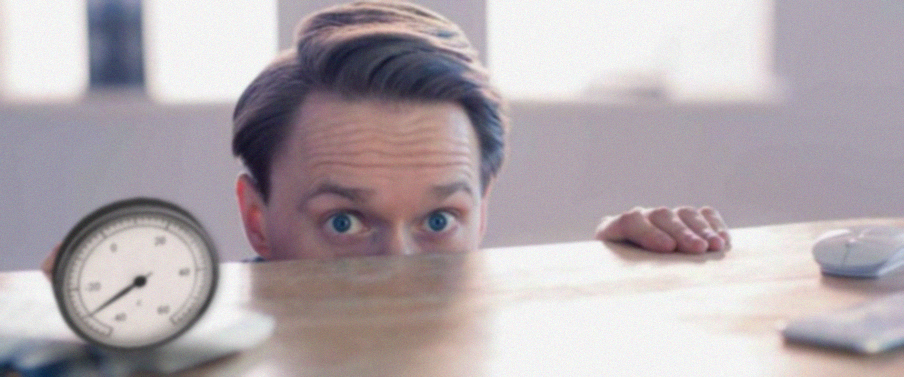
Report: -30 °C
